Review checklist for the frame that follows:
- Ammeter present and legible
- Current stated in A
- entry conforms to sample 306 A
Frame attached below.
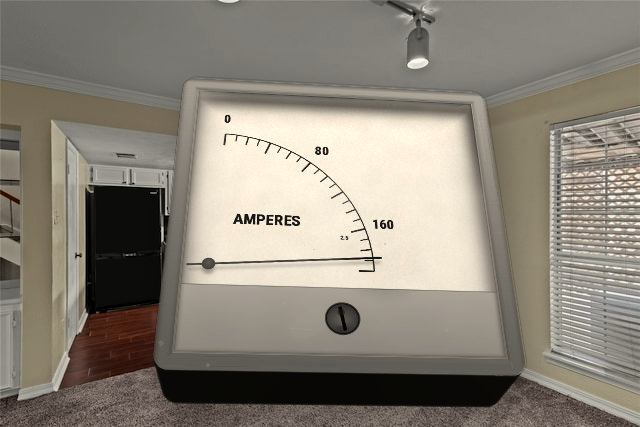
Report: 190 A
